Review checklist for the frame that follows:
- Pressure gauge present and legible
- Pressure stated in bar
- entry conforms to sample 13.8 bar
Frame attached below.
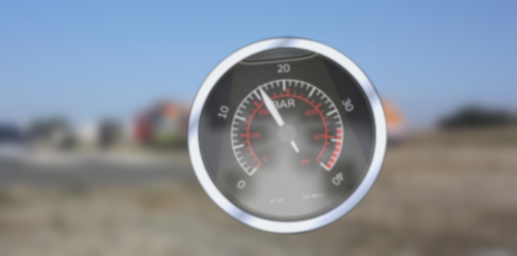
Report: 16 bar
